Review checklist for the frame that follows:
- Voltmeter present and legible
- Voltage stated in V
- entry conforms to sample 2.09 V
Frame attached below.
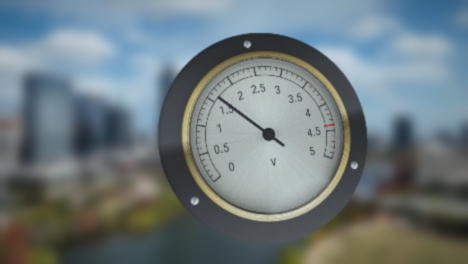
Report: 1.6 V
